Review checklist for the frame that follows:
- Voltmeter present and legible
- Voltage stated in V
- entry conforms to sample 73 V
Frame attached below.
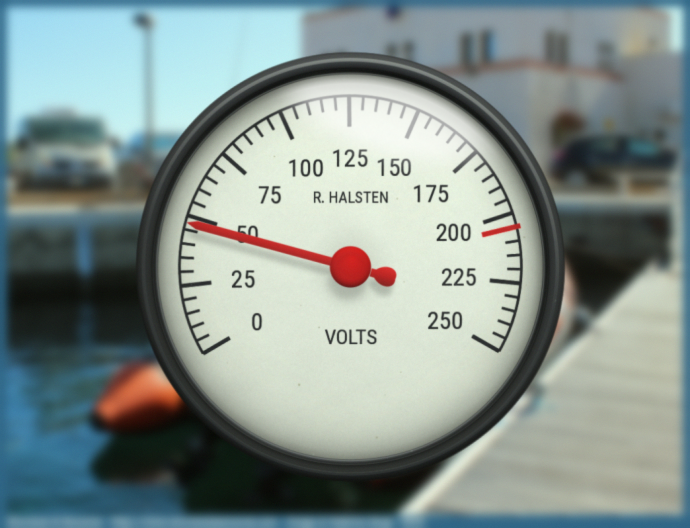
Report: 47.5 V
